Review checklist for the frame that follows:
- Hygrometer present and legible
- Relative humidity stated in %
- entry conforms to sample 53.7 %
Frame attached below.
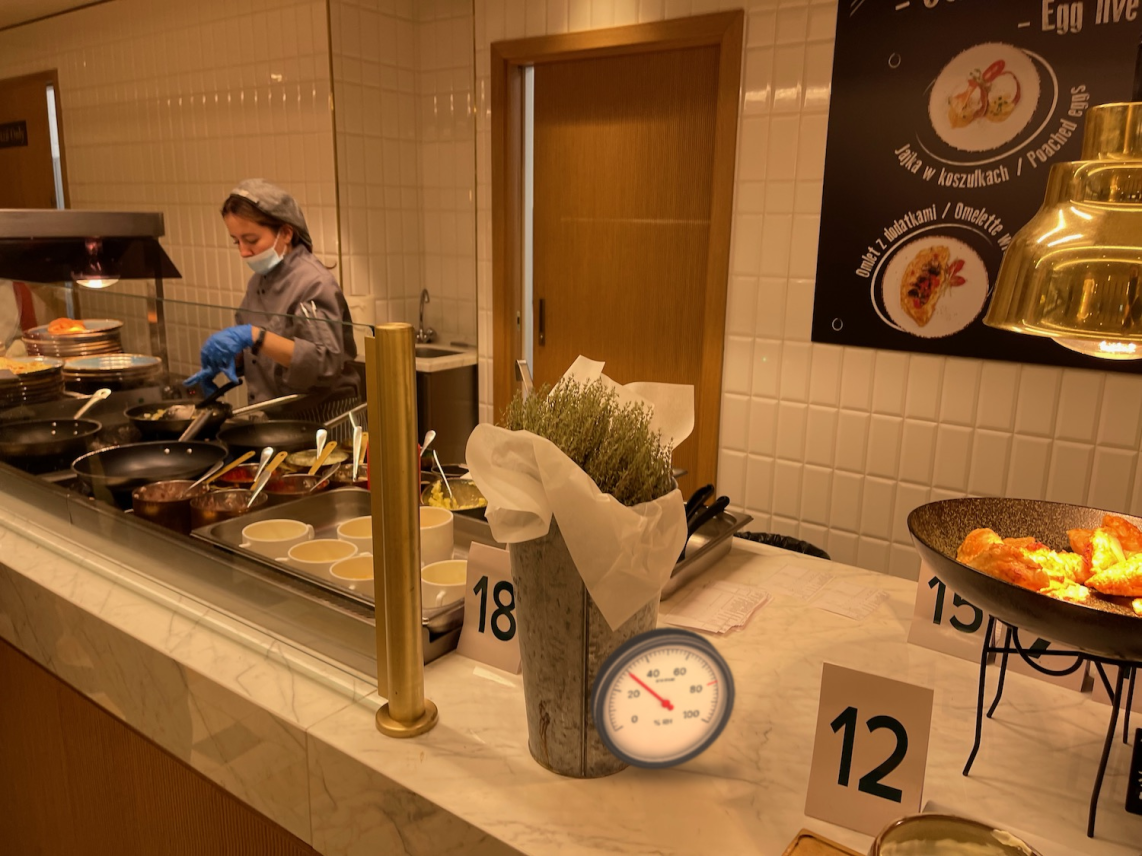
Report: 30 %
